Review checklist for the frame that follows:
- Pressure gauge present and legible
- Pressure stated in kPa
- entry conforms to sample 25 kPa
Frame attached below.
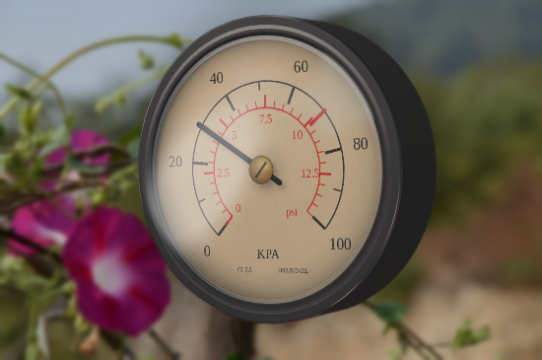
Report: 30 kPa
